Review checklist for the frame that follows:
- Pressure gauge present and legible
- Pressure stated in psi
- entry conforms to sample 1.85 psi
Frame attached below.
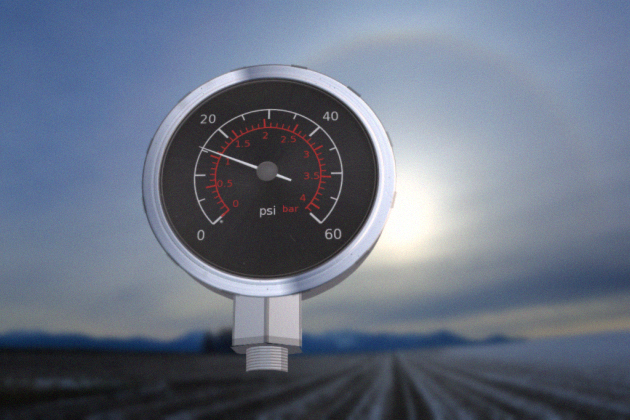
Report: 15 psi
